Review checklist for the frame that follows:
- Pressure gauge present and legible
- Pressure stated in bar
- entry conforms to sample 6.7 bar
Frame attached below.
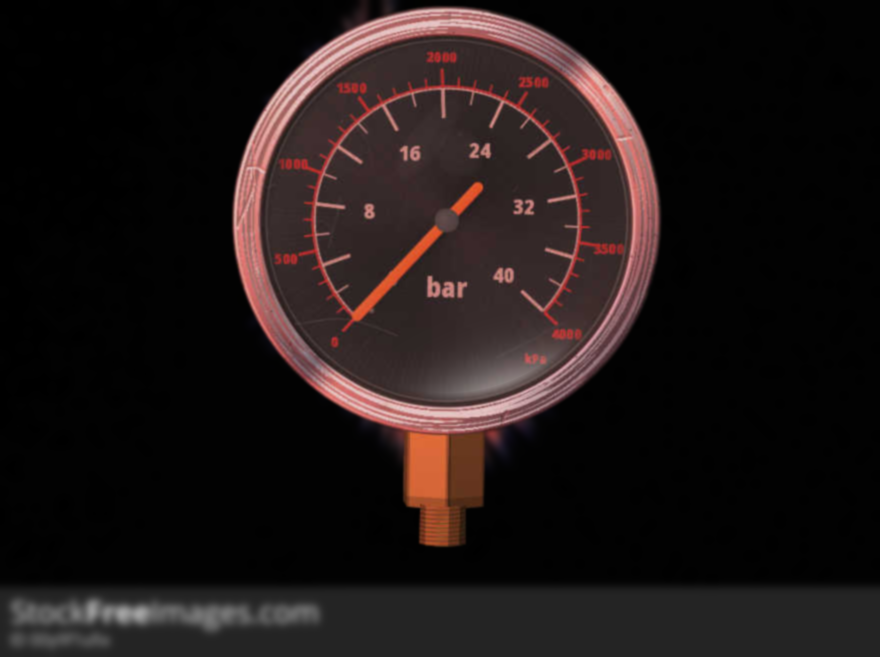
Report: 0 bar
